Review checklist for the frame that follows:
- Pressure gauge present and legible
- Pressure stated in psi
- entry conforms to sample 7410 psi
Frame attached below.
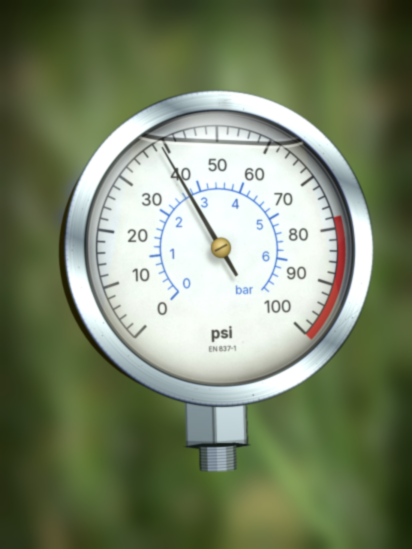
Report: 39 psi
